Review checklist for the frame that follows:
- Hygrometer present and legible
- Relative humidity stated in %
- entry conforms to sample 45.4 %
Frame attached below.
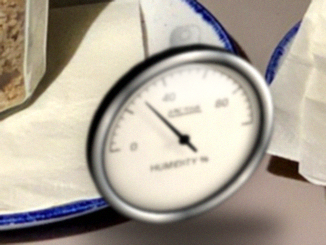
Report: 28 %
